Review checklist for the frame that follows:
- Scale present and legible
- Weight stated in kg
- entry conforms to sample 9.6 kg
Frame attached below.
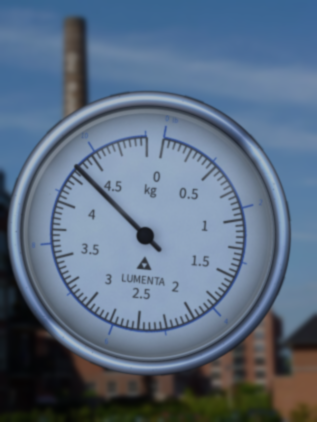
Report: 4.35 kg
